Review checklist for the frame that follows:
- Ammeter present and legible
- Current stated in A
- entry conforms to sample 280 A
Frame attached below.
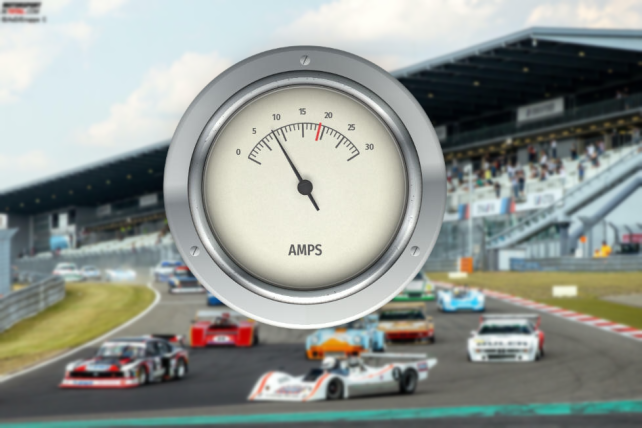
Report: 8 A
